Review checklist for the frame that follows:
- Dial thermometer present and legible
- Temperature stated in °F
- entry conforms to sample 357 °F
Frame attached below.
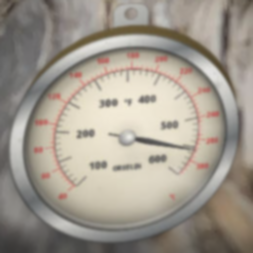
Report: 550 °F
